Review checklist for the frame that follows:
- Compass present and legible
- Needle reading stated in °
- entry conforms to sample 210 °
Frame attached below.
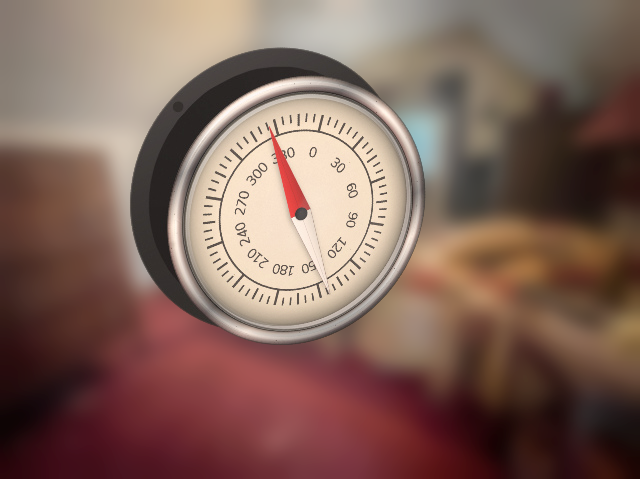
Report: 325 °
